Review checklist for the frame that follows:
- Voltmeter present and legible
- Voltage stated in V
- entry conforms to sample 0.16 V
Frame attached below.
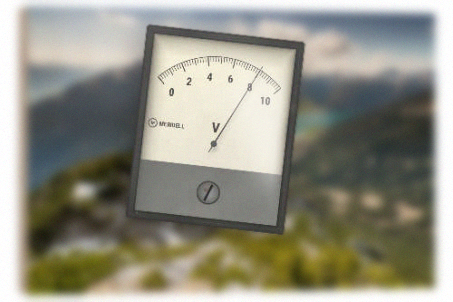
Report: 8 V
